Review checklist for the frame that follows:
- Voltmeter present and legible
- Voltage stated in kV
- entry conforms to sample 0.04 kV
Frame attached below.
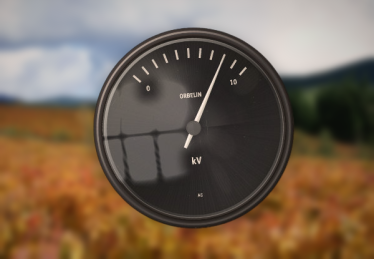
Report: 8 kV
